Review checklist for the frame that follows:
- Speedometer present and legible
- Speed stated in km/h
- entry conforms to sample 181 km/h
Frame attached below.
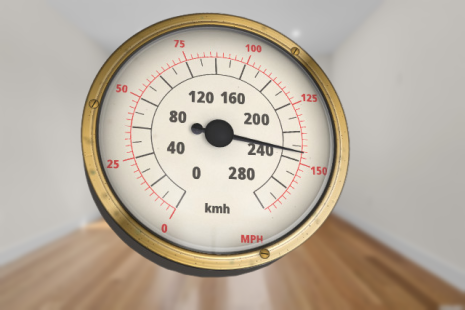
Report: 235 km/h
